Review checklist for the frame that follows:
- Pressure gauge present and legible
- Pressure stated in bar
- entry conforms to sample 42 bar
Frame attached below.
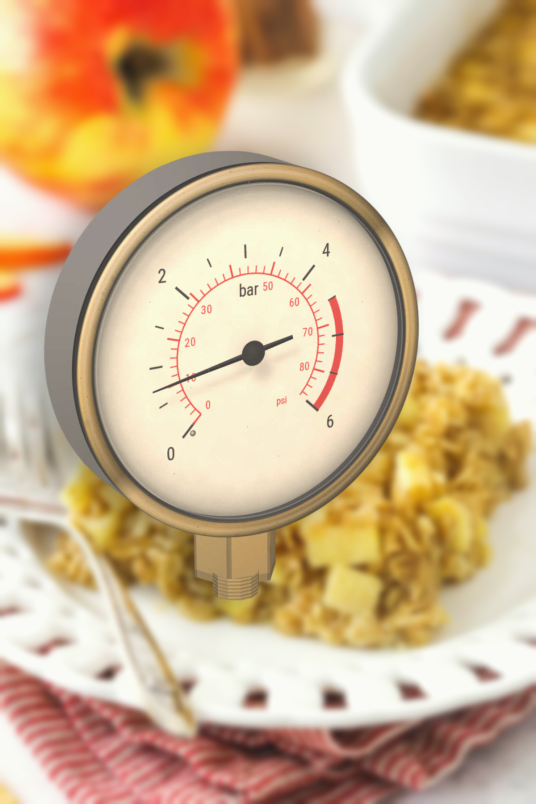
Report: 0.75 bar
